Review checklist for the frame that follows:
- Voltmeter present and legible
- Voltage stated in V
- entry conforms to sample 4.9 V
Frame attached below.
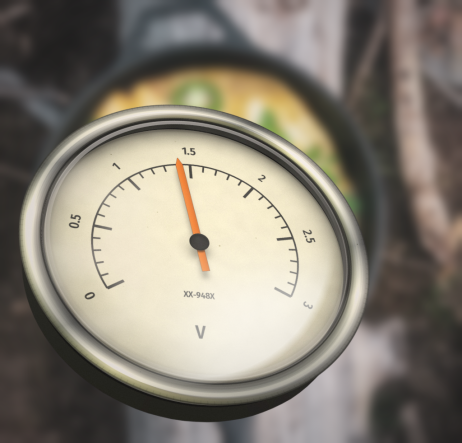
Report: 1.4 V
